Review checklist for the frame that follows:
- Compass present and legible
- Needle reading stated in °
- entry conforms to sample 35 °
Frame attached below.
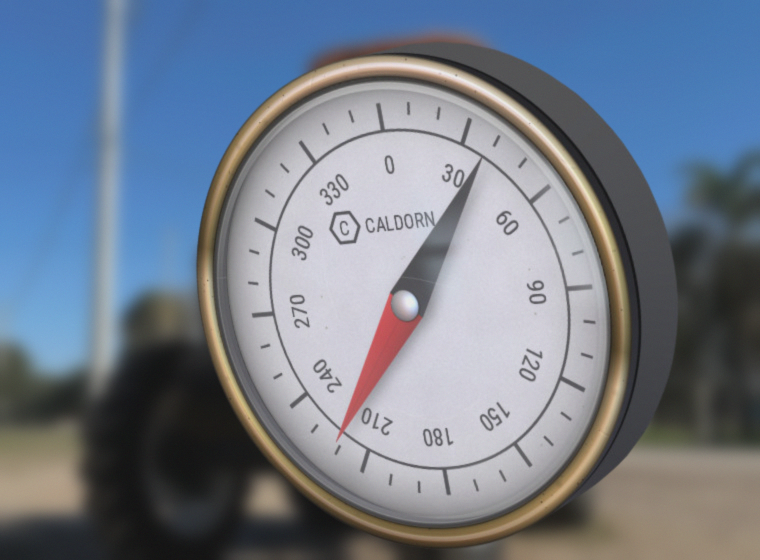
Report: 220 °
